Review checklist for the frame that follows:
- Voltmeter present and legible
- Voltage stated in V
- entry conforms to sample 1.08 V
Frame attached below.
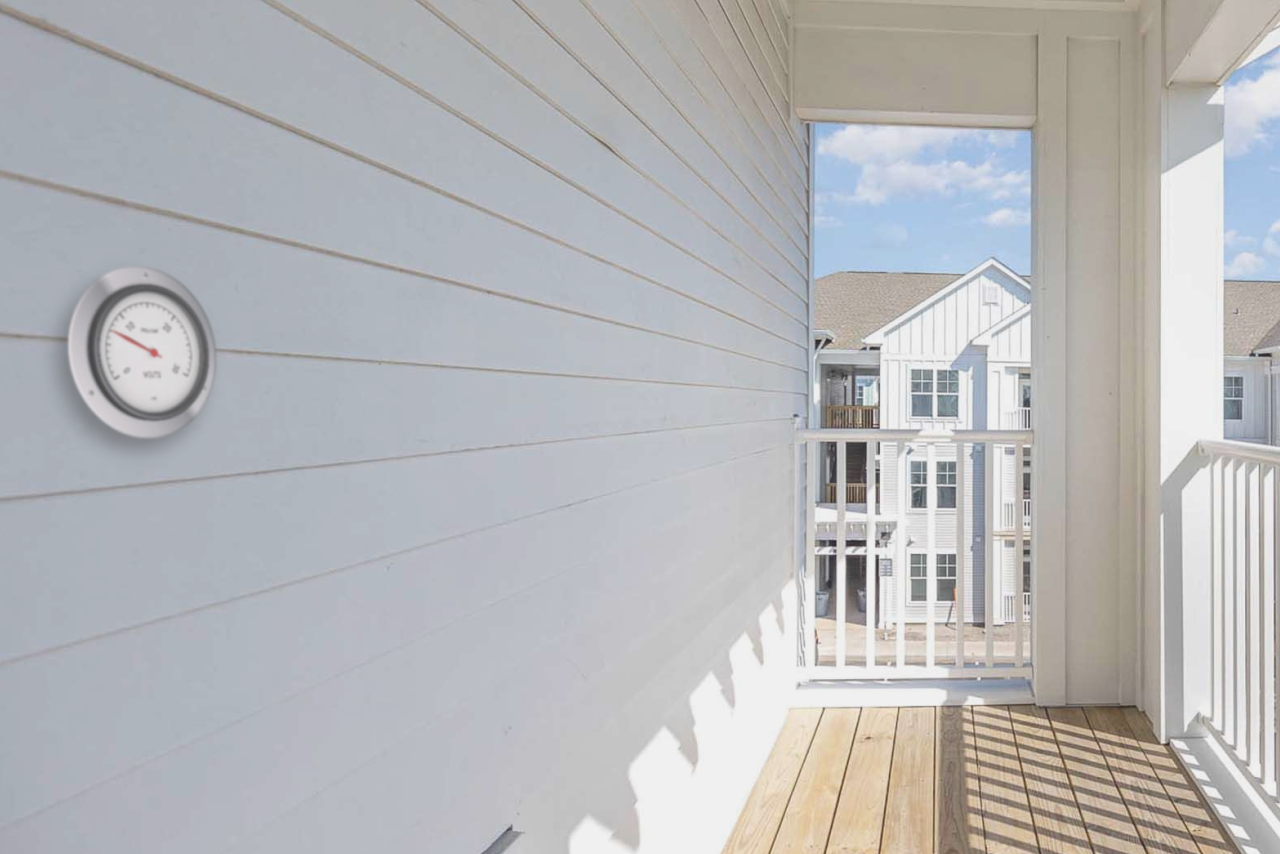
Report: 7 V
